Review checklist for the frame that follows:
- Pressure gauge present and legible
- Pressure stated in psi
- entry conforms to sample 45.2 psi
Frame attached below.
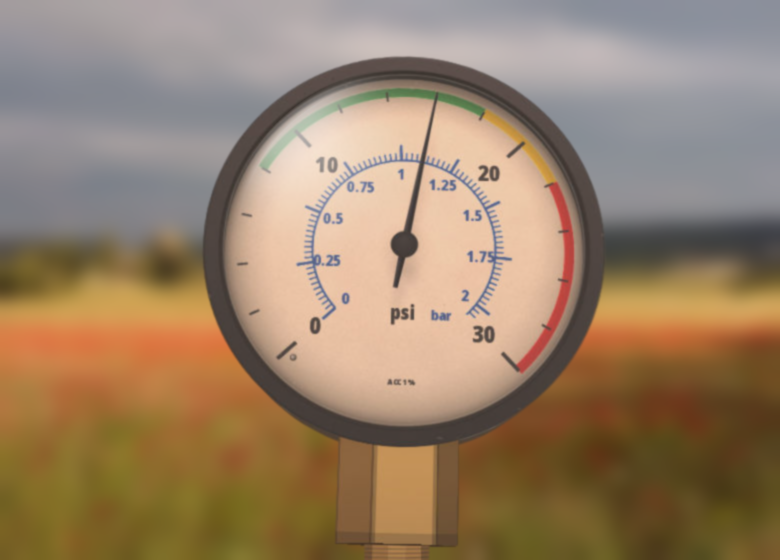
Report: 16 psi
